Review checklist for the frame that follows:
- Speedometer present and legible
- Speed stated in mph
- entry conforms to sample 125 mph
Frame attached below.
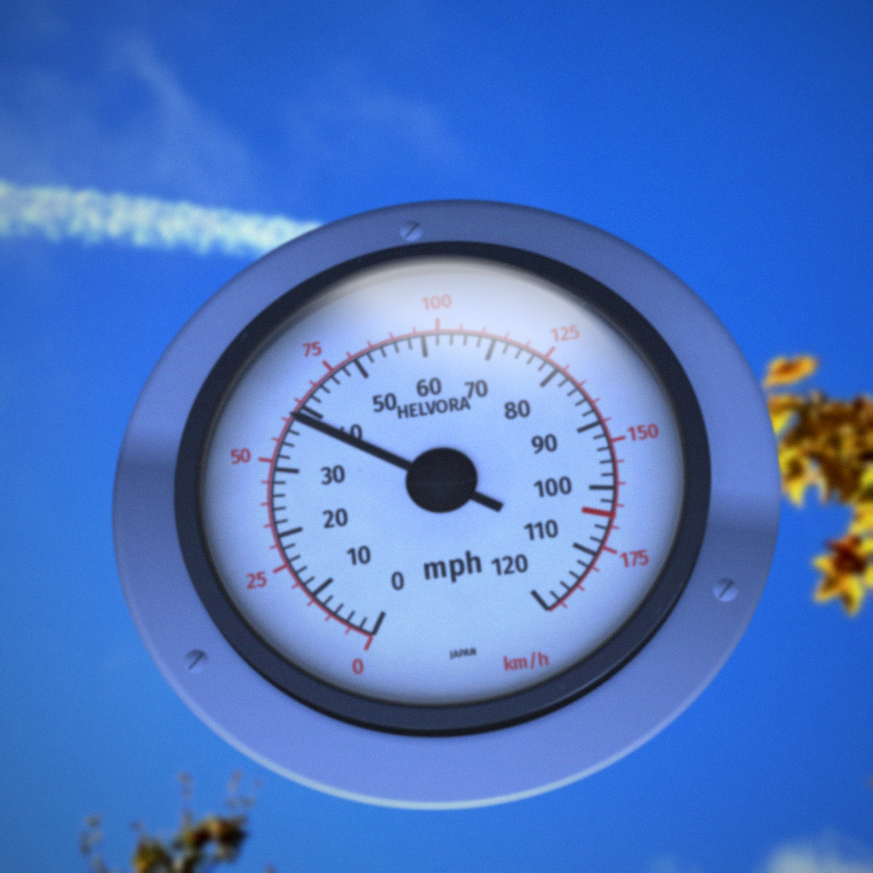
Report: 38 mph
